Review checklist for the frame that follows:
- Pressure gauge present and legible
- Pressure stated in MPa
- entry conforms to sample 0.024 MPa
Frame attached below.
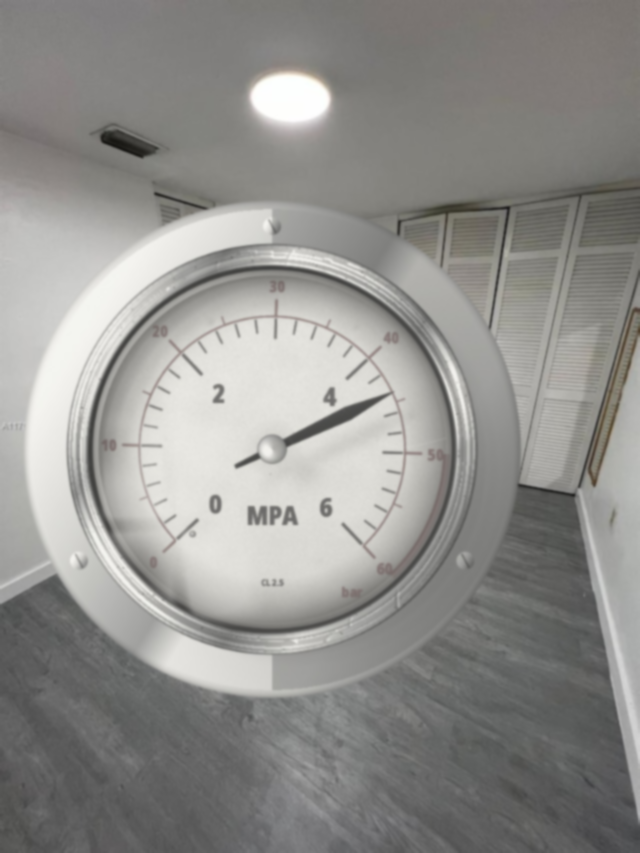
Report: 4.4 MPa
